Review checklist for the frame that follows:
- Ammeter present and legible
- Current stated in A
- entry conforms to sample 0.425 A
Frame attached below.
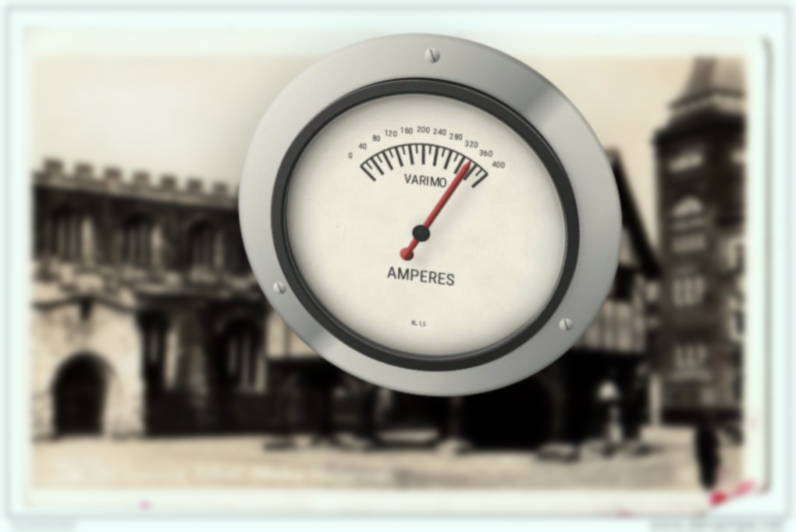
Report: 340 A
